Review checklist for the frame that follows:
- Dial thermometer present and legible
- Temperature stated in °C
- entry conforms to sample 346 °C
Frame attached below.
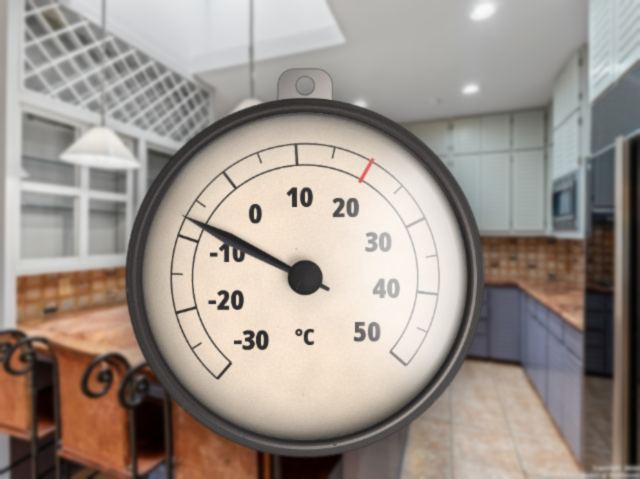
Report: -7.5 °C
